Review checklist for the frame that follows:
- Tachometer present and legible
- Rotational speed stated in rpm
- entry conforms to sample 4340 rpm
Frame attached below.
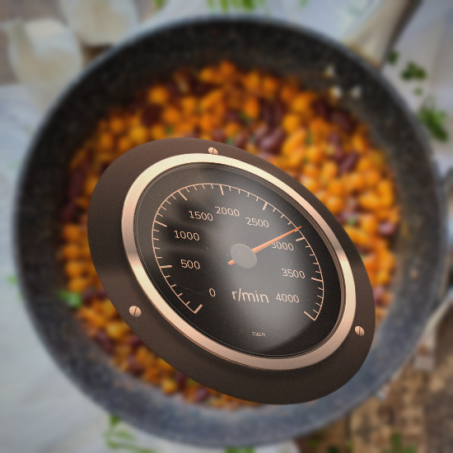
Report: 2900 rpm
